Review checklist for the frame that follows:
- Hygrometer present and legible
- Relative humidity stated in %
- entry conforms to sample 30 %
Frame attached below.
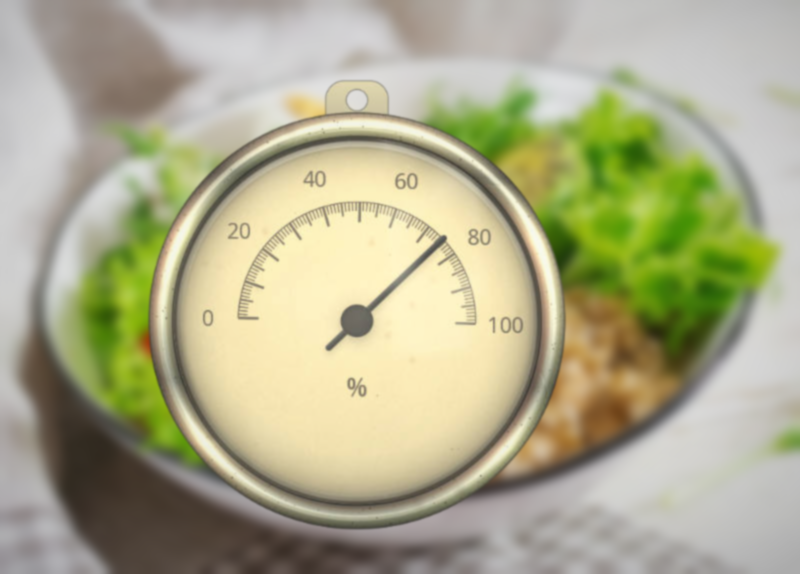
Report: 75 %
